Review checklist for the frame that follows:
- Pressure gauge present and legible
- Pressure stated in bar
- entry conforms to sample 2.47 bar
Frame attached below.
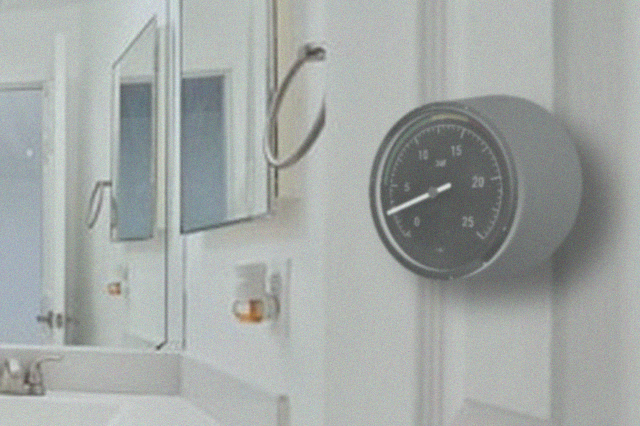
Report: 2.5 bar
